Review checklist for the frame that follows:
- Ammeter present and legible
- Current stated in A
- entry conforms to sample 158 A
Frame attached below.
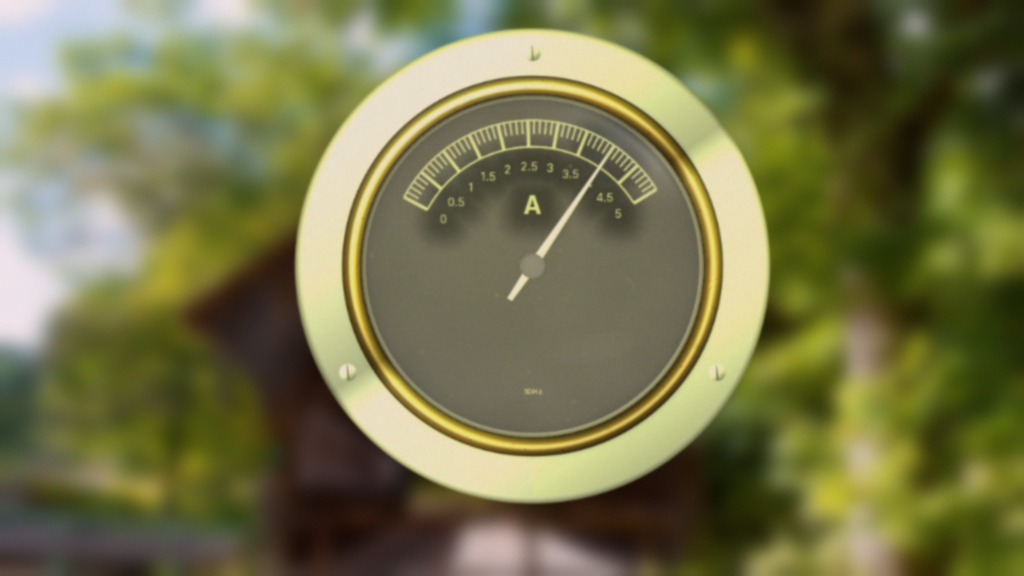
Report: 4 A
